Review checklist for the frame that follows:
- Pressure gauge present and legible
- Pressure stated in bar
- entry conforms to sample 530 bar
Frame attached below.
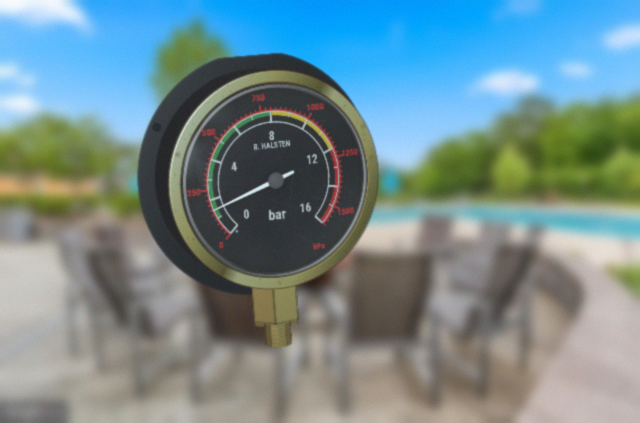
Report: 1.5 bar
